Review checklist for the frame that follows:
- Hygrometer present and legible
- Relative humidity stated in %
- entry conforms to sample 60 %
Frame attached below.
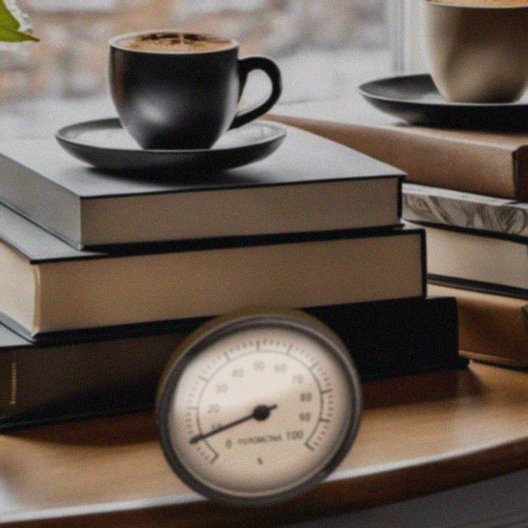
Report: 10 %
